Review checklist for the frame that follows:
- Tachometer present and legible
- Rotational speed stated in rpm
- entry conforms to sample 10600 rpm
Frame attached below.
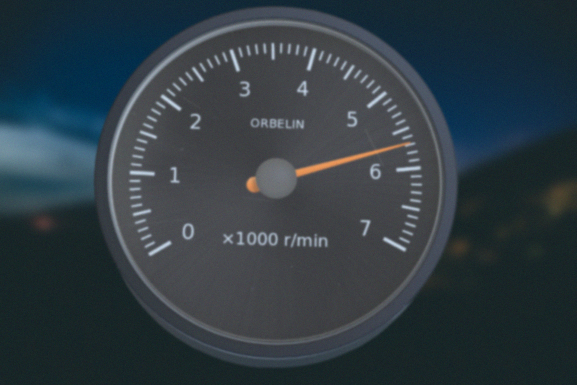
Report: 5700 rpm
